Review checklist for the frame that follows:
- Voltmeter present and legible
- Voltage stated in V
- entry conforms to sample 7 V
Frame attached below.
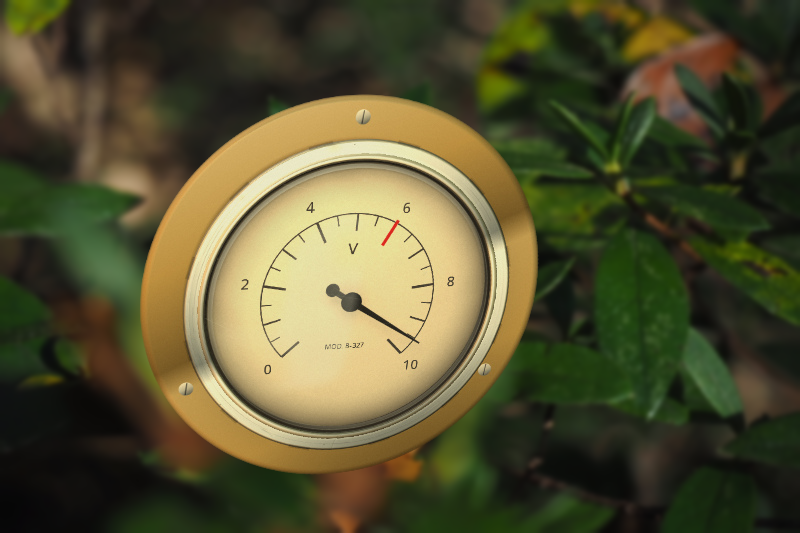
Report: 9.5 V
